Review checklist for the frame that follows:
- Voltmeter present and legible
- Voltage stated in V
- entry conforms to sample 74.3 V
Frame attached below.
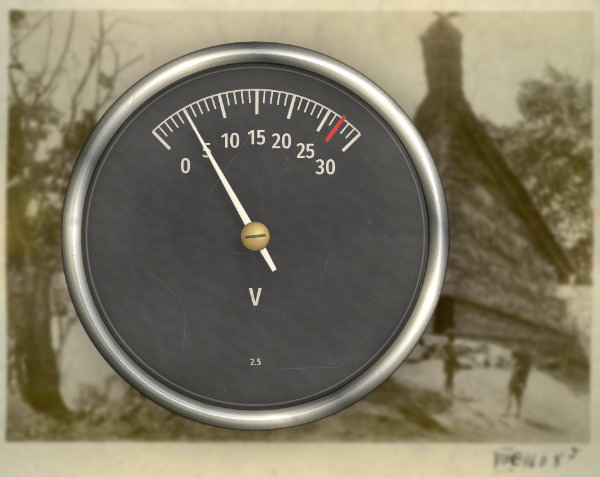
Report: 5 V
